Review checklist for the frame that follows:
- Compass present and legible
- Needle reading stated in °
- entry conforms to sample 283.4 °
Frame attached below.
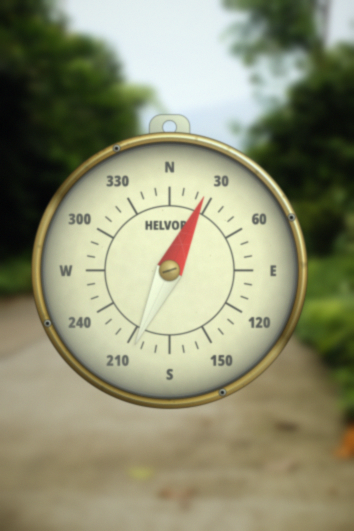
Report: 25 °
